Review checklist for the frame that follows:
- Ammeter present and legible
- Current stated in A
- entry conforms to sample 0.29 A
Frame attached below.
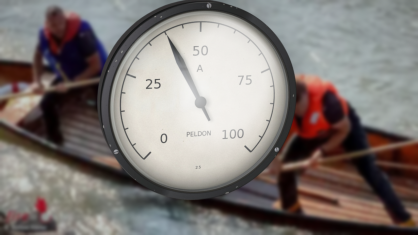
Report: 40 A
